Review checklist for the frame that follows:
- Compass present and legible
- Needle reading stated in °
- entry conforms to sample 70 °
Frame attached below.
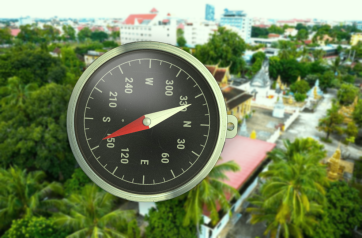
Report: 155 °
